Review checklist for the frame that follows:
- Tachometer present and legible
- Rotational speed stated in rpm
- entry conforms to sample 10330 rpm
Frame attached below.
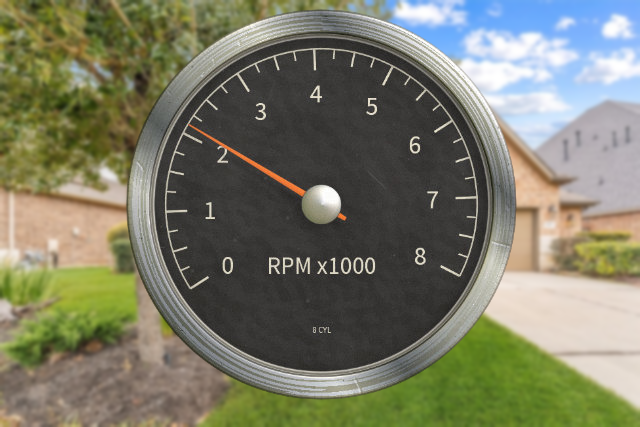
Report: 2125 rpm
